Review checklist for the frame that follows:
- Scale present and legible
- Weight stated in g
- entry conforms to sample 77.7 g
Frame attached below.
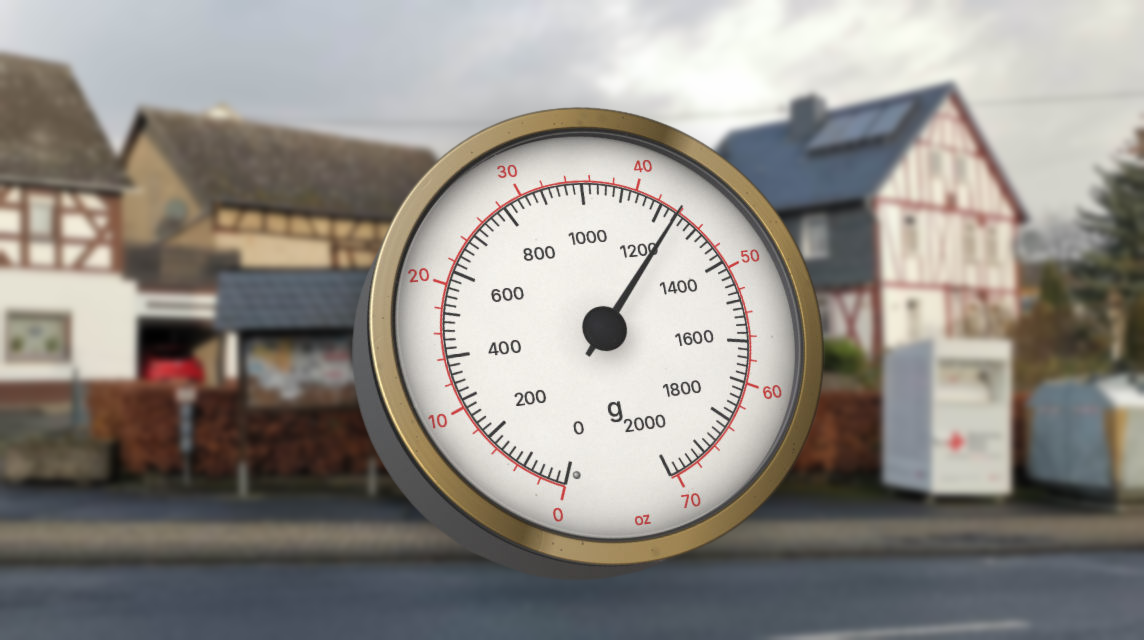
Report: 1240 g
